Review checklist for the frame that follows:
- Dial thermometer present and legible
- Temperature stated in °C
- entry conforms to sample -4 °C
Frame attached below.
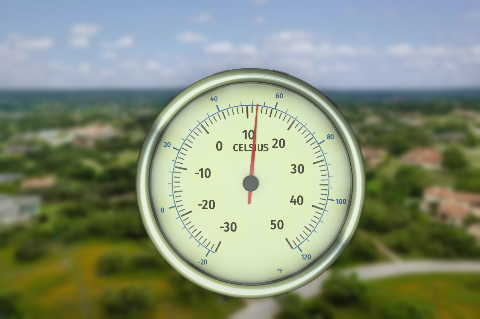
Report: 12 °C
